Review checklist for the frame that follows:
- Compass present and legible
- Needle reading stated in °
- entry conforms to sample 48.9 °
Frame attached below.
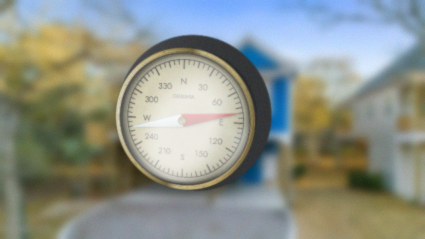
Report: 80 °
